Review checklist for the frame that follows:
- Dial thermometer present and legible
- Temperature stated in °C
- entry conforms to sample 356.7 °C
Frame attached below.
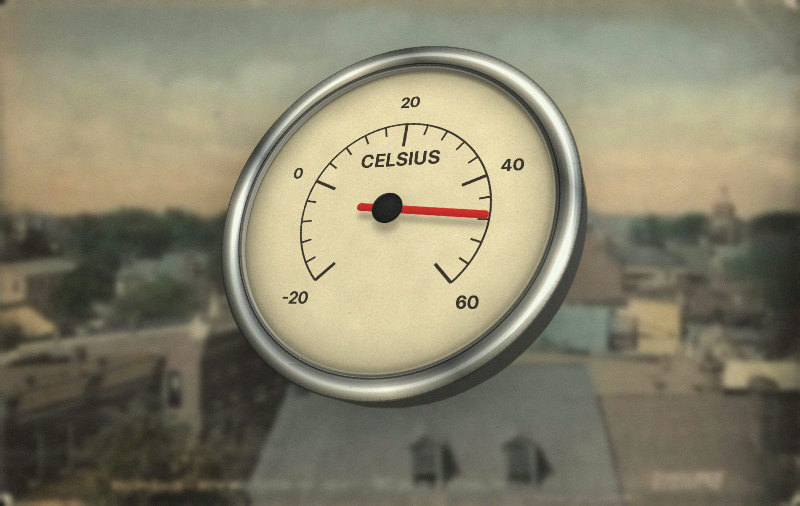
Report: 48 °C
